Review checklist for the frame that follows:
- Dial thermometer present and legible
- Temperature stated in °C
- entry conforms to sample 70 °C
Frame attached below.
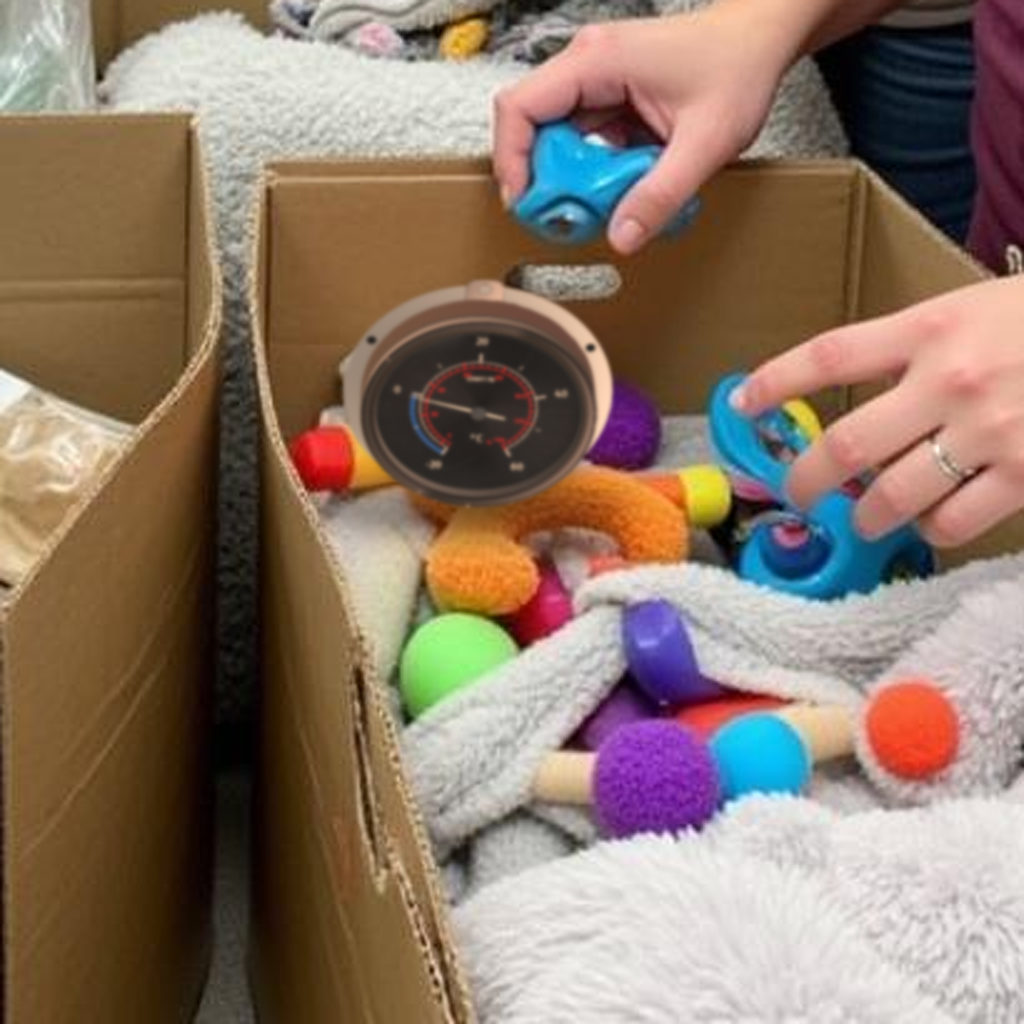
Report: 0 °C
